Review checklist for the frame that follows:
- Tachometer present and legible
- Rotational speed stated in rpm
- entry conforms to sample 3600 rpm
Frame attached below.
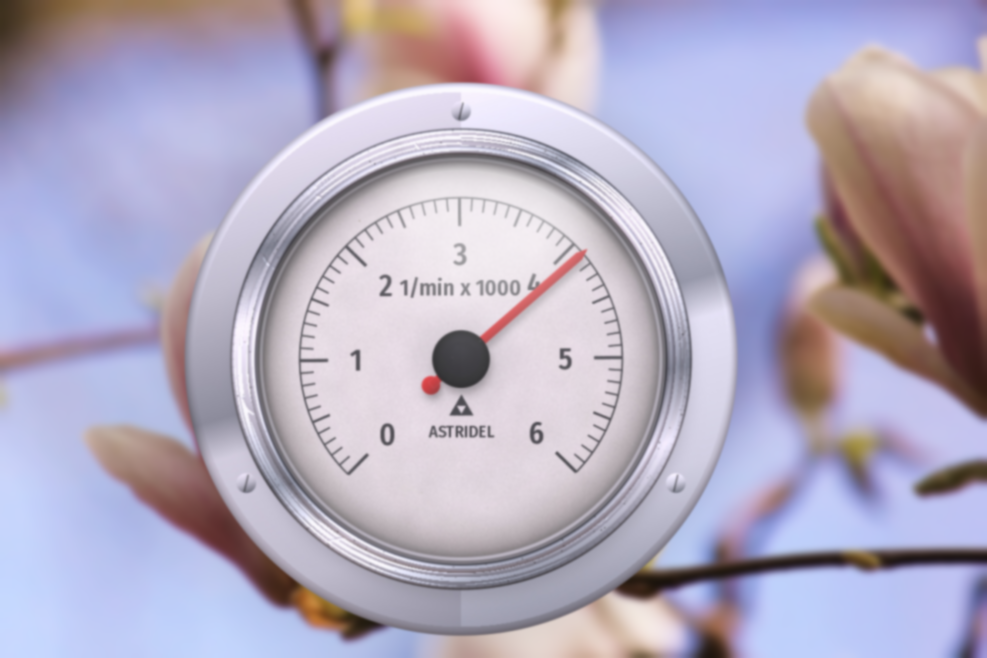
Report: 4100 rpm
